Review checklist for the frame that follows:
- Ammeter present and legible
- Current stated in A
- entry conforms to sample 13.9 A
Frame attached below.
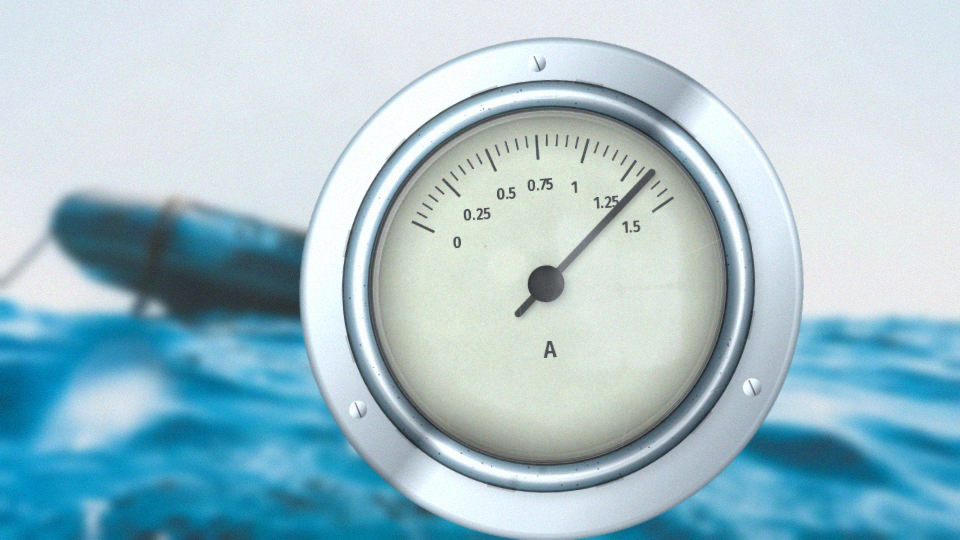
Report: 1.35 A
